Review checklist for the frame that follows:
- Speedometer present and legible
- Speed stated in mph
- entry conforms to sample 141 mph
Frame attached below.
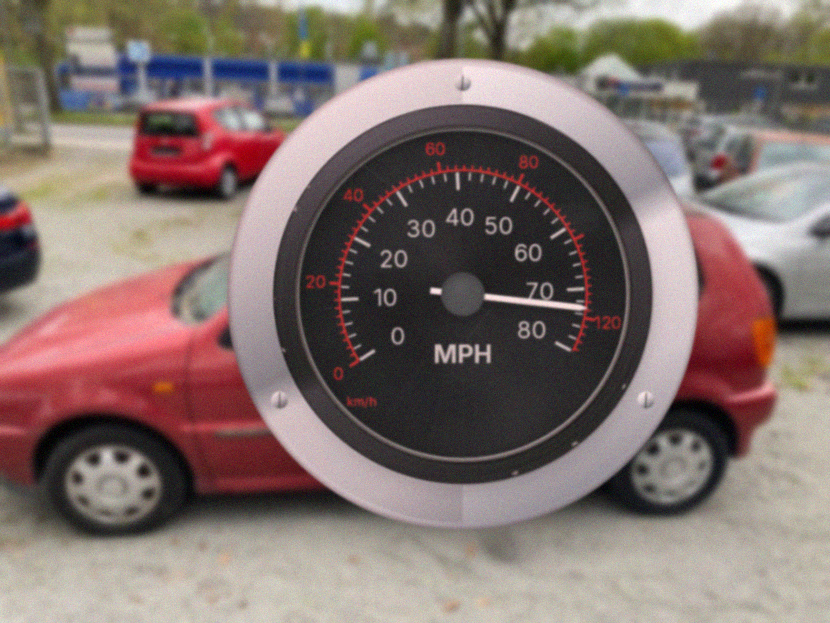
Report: 73 mph
